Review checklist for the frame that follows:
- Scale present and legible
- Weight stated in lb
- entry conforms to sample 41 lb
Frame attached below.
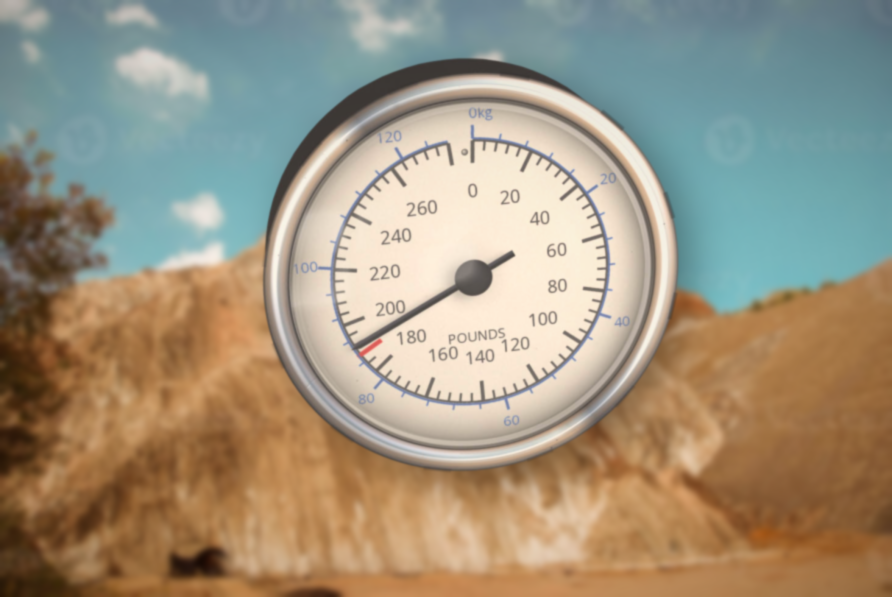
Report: 192 lb
